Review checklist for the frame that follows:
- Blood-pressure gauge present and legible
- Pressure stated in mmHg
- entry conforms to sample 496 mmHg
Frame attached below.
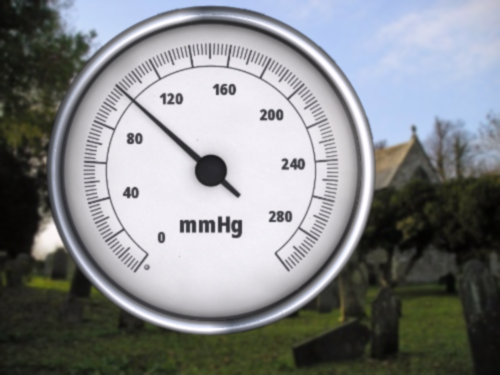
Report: 100 mmHg
